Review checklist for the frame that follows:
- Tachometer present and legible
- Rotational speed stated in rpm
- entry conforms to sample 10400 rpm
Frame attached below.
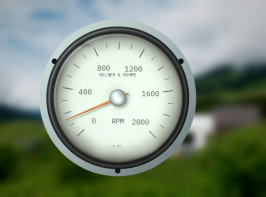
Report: 150 rpm
